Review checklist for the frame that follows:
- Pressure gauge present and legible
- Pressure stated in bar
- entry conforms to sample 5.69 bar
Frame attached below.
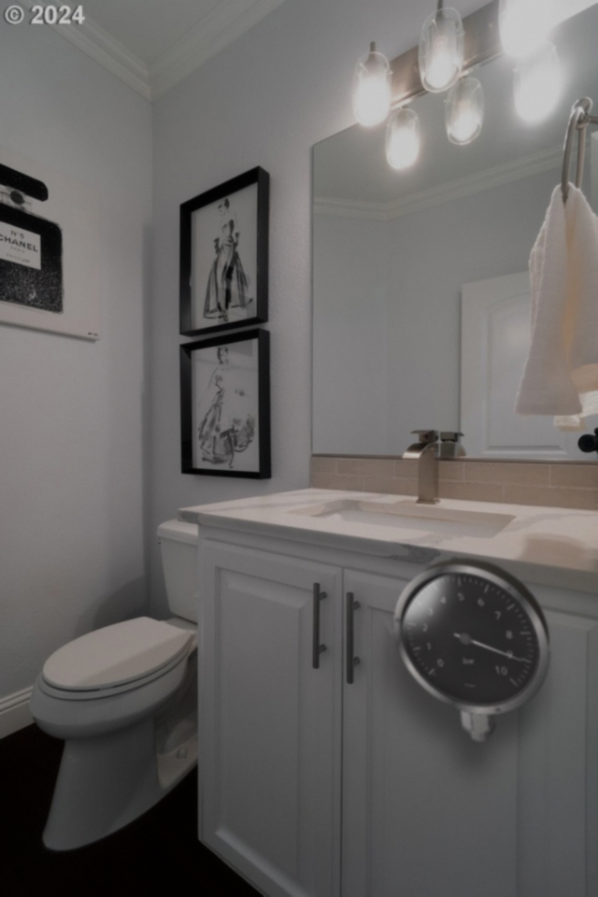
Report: 9 bar
